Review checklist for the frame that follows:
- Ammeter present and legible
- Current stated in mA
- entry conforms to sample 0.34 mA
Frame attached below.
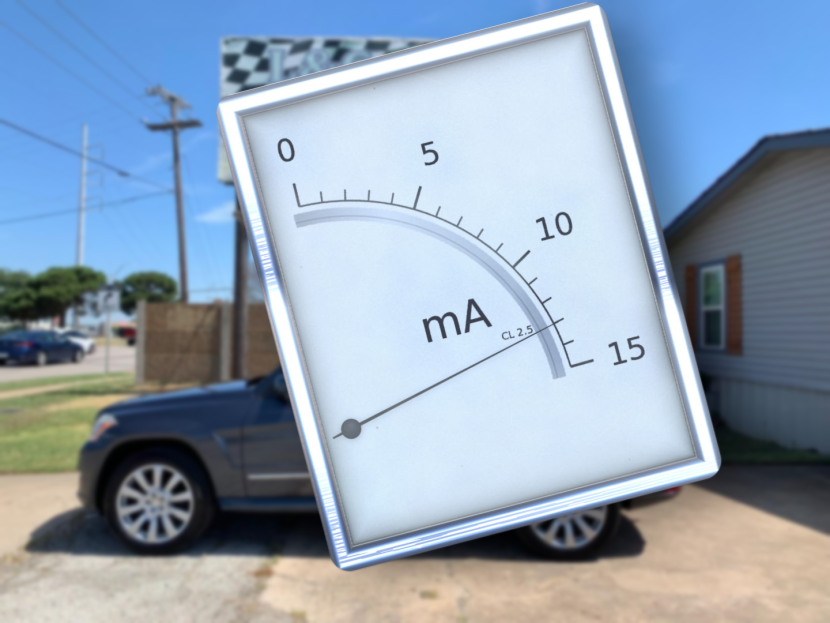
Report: 13 mA
